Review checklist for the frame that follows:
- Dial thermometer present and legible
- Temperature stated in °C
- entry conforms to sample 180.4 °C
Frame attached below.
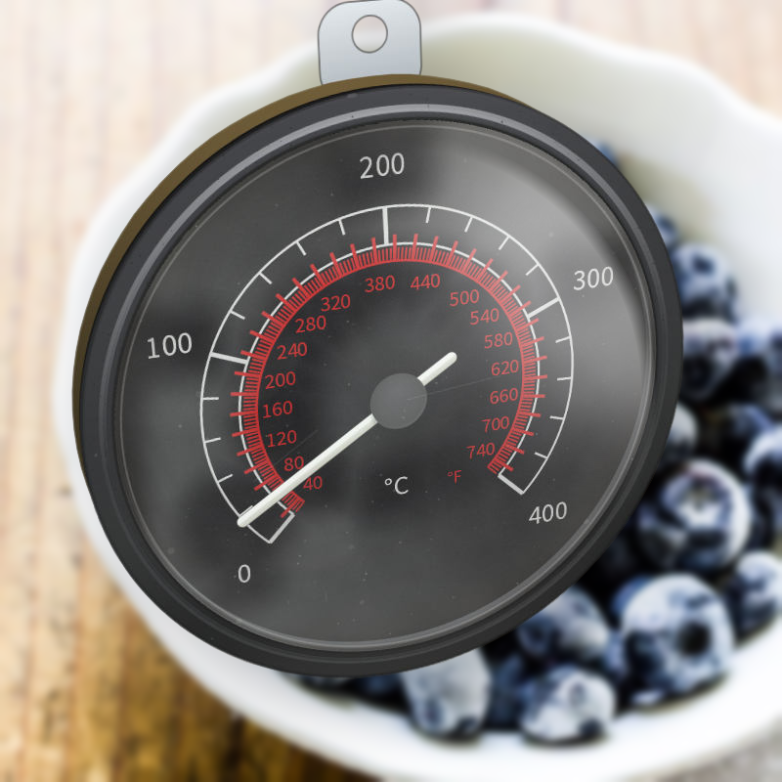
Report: 20 °C
